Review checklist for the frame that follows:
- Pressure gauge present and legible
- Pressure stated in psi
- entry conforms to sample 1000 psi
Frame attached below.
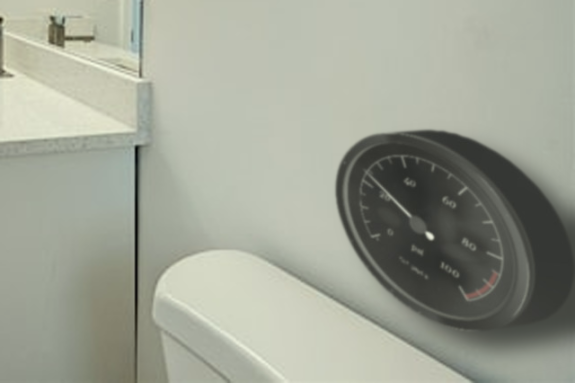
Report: 25 psi
